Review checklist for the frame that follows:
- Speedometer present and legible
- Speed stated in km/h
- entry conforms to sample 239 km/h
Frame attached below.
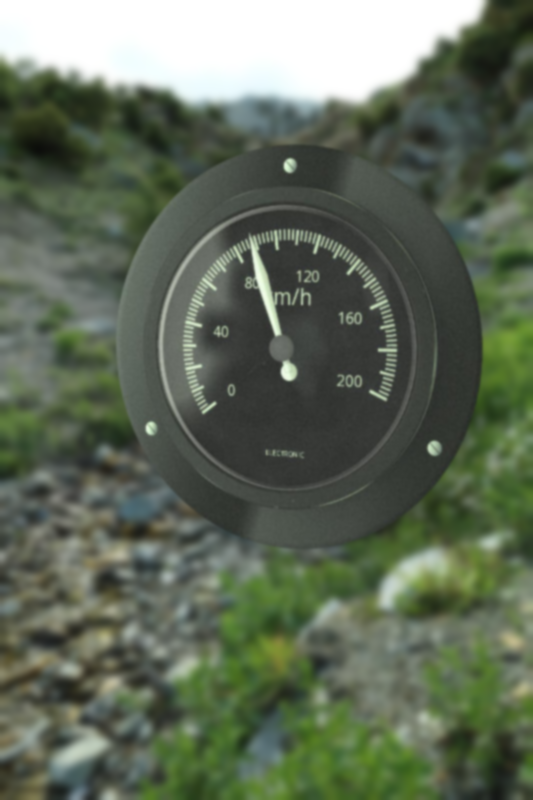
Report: 90 km/h
